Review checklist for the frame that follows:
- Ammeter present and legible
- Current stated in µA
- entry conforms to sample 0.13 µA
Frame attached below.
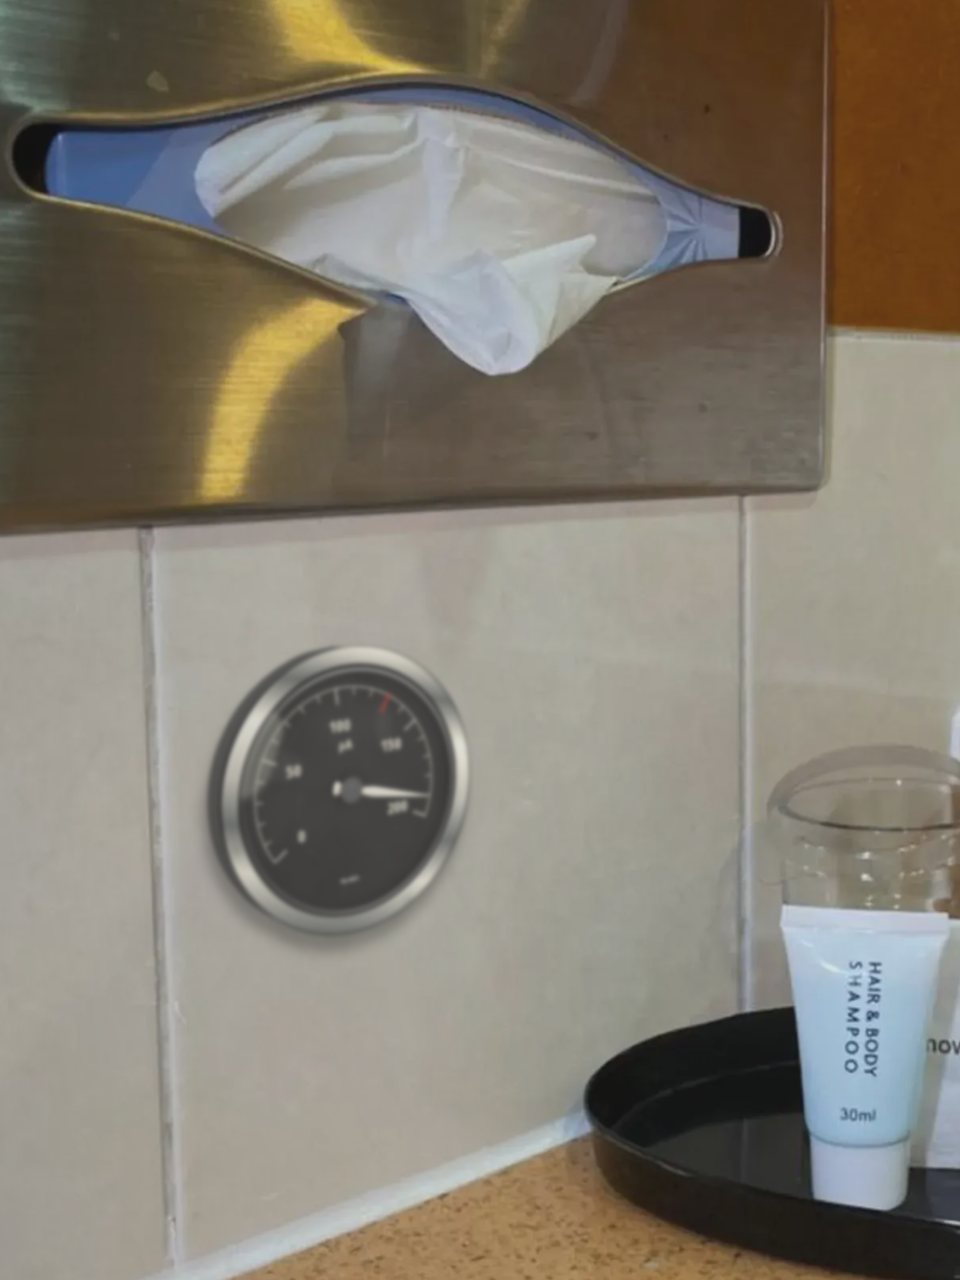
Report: 190 µA
